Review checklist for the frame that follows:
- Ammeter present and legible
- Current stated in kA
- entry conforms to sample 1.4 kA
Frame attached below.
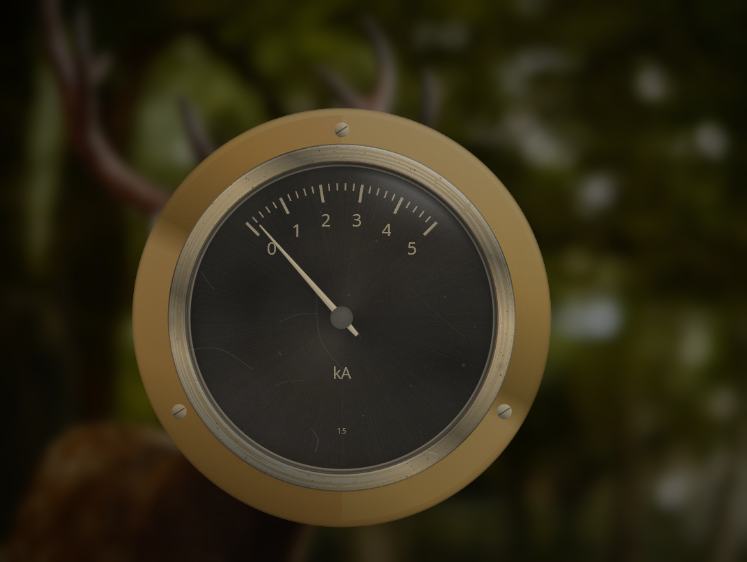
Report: 0.2 kA
